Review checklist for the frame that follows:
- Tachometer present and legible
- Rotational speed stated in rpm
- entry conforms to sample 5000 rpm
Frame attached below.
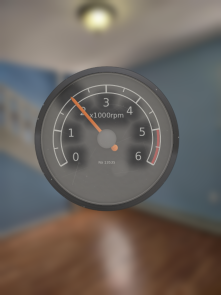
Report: 2000 rpm
